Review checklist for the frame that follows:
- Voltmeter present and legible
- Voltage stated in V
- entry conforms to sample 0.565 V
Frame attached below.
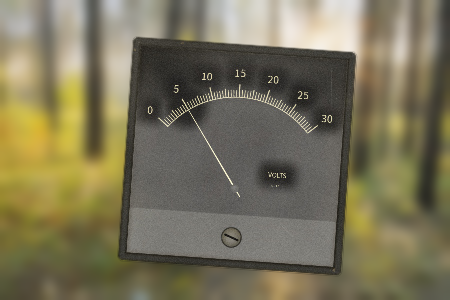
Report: 5 V
